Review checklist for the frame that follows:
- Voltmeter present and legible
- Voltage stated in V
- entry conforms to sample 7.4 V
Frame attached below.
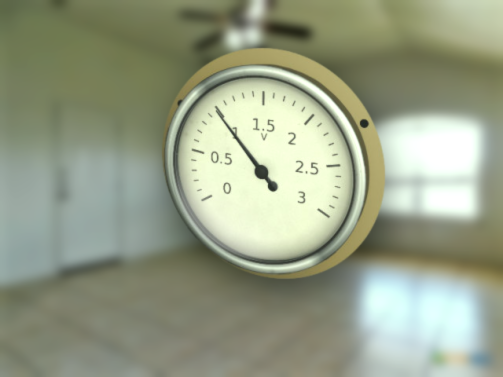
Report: 1 V
